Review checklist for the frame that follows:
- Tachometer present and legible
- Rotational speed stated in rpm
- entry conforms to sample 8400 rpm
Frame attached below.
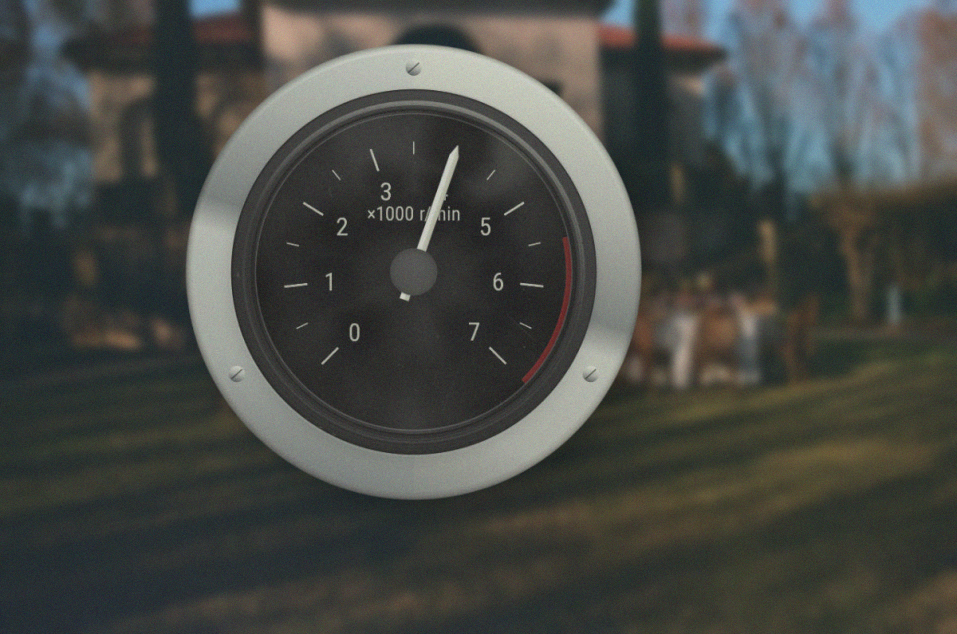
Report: 4000 rpm
